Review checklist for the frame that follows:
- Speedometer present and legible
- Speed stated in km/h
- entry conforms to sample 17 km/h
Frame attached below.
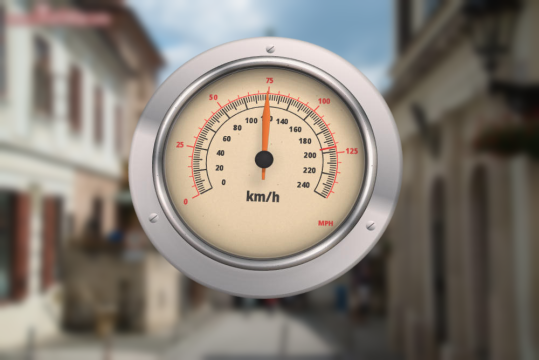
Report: 120 km/h
